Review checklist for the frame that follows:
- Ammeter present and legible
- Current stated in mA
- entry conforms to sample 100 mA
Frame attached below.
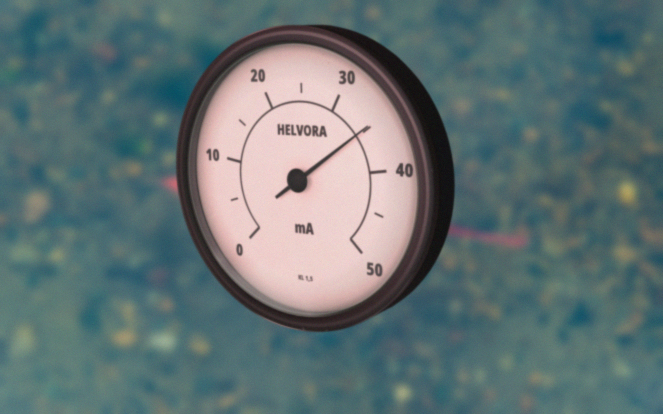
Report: 35 mA
